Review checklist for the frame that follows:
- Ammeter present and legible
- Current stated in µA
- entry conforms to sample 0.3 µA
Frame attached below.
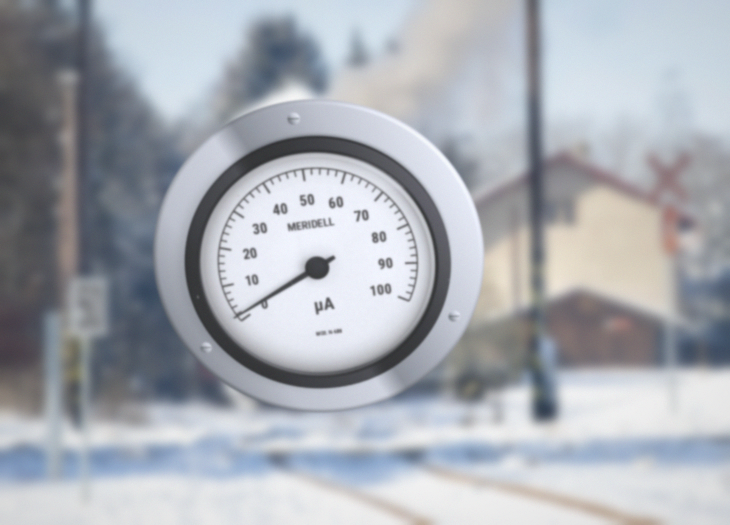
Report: 2 µA
